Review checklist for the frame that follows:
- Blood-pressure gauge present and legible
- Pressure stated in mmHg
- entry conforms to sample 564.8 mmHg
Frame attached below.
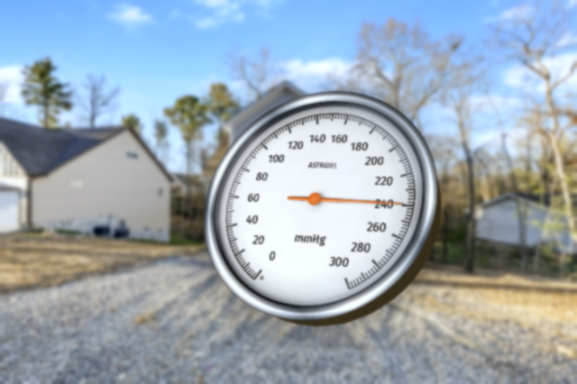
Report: 240 mmHg
